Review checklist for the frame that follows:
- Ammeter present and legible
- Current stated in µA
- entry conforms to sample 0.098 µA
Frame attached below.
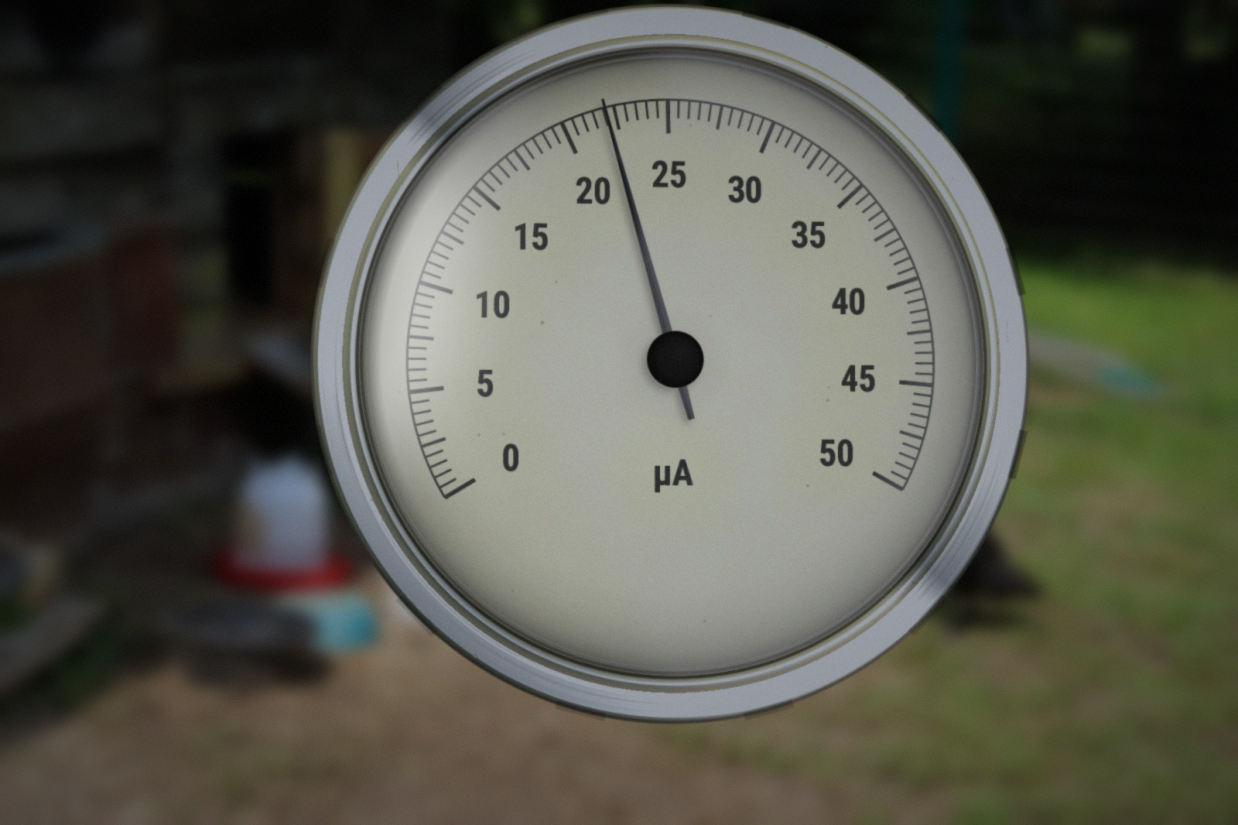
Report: 22 µA
